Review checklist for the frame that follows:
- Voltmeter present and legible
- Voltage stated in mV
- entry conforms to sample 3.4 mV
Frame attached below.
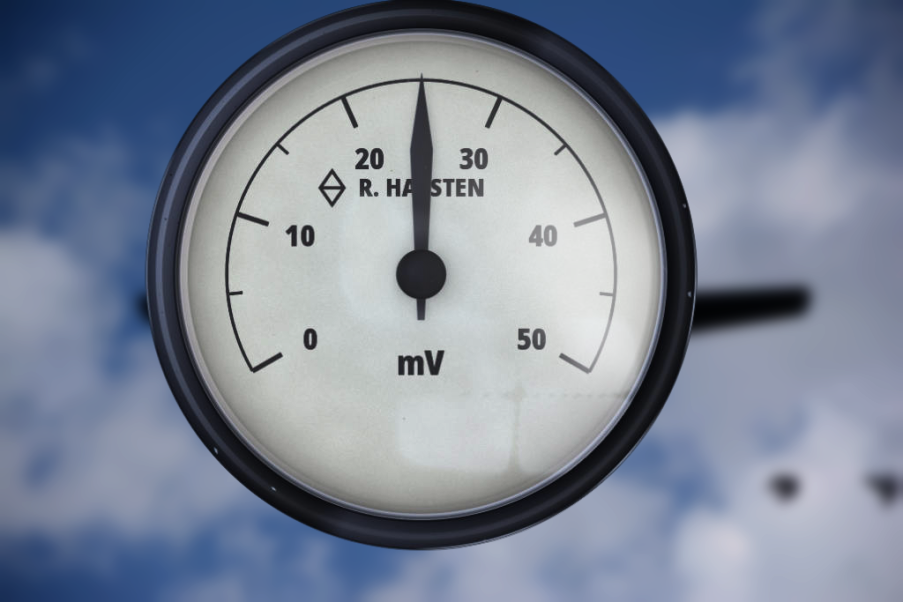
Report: 25 mV
